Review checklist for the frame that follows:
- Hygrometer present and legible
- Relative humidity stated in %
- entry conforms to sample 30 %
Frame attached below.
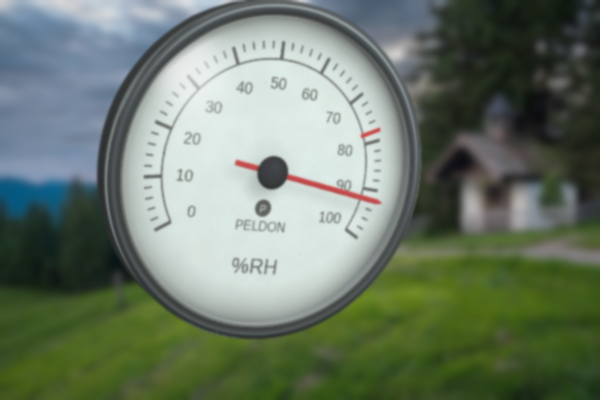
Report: 92 %
